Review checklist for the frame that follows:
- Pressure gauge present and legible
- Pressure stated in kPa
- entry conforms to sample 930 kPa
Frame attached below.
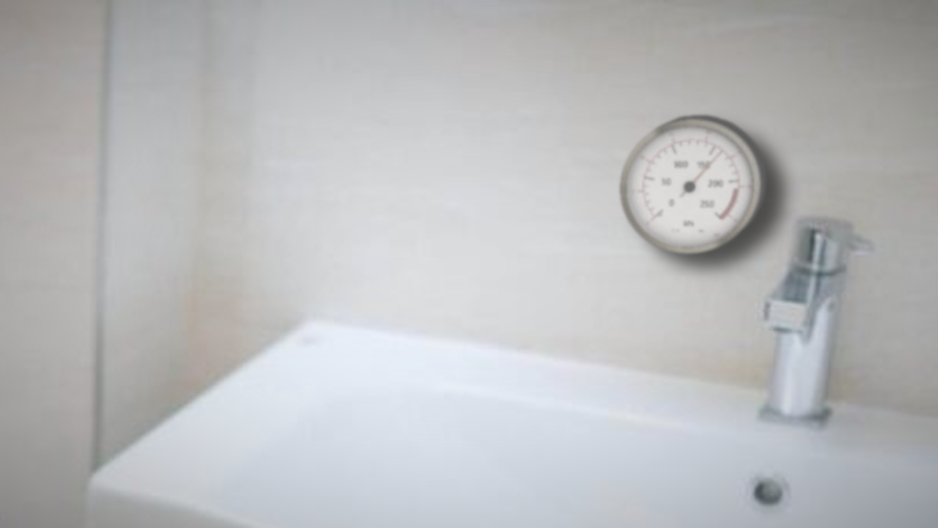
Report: 160 kPa
